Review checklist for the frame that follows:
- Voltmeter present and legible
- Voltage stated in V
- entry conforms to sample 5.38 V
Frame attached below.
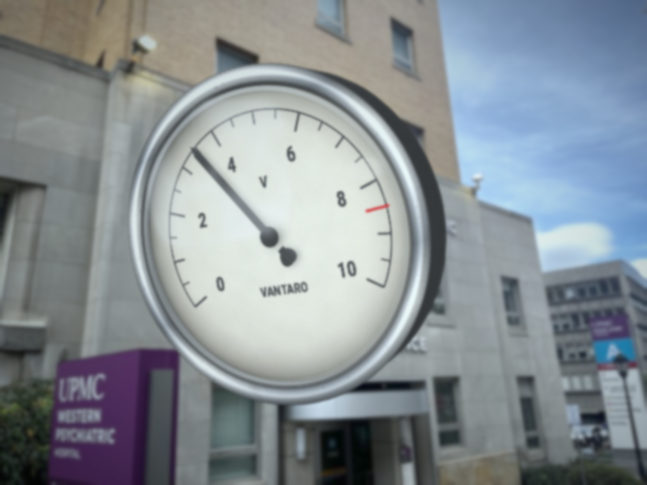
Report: 3.5 V
